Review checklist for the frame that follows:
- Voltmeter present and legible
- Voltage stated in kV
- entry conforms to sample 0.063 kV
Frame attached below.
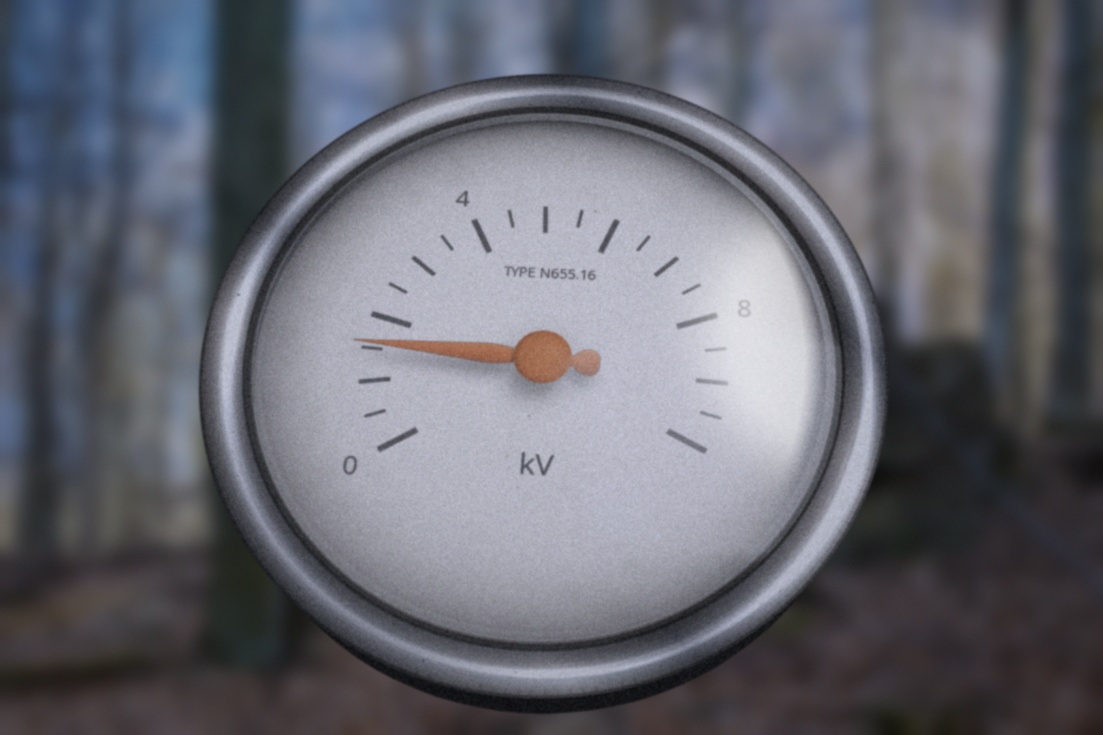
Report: 1.5 kV
